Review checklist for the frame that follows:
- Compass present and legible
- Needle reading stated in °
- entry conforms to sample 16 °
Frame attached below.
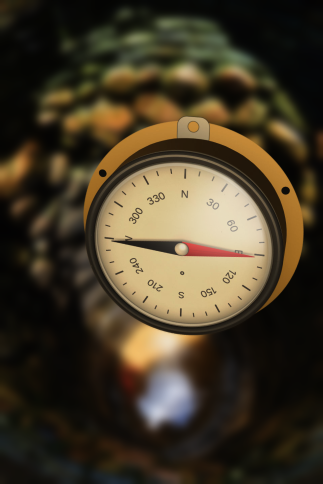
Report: 90 °
